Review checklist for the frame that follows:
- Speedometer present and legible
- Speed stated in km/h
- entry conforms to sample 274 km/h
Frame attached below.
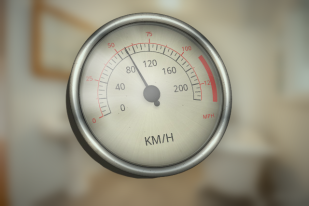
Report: 90 km/h
